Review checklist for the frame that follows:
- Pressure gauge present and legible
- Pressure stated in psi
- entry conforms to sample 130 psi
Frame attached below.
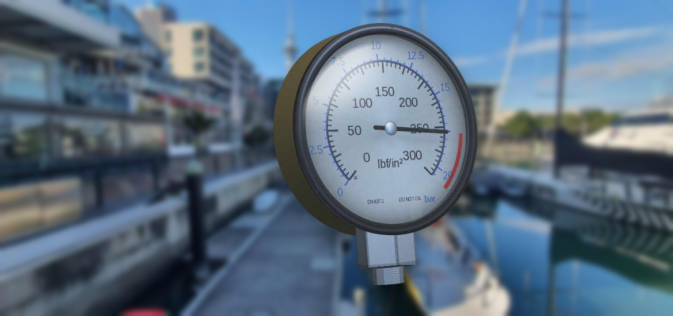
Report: 255 psi
